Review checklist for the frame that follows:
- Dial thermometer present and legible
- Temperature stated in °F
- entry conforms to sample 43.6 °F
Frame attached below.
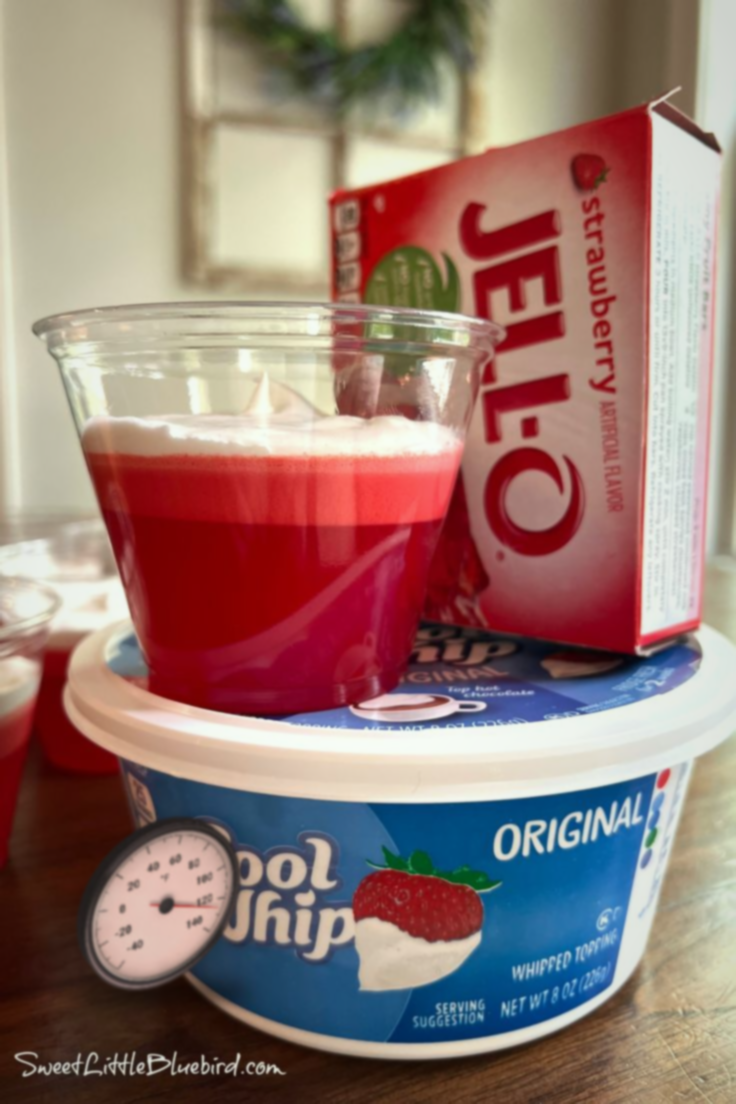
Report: 125 °F
